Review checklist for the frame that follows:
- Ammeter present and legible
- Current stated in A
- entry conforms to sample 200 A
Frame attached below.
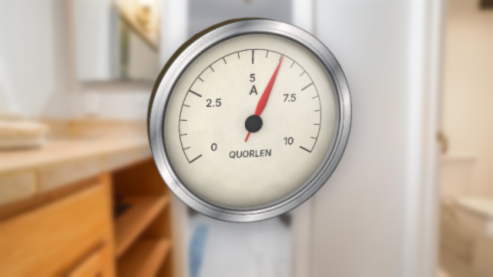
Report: 6 A
